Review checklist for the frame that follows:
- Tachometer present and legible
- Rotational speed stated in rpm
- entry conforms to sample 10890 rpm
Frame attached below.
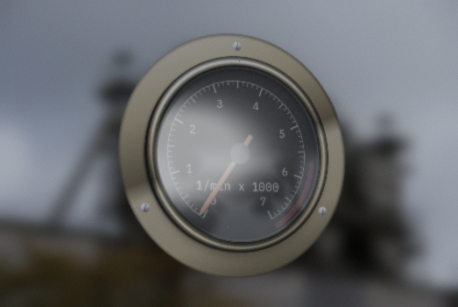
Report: 100 rpm
